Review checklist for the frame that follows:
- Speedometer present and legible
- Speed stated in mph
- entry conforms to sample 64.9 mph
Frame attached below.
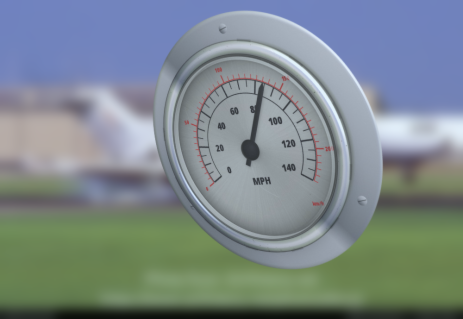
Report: 85 mph
